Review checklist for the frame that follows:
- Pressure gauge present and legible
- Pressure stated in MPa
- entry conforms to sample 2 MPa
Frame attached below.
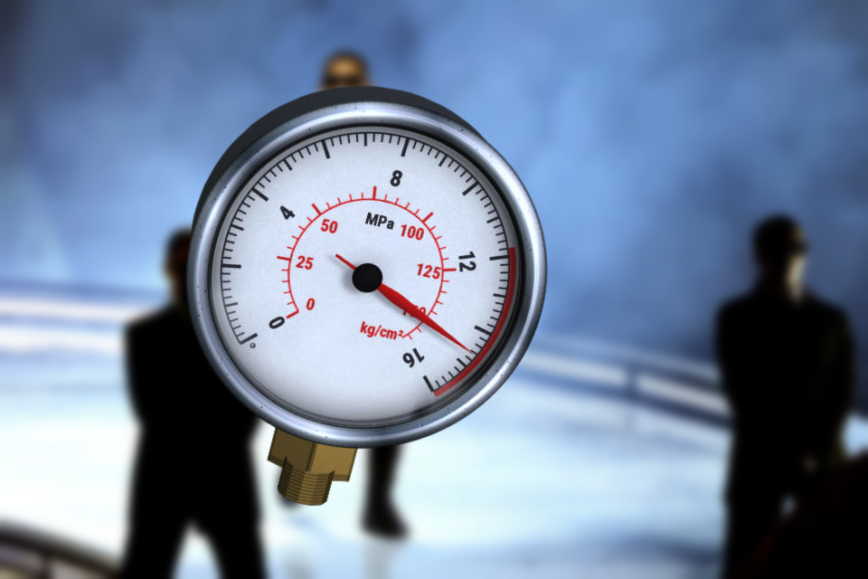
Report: 14.6 MPa
